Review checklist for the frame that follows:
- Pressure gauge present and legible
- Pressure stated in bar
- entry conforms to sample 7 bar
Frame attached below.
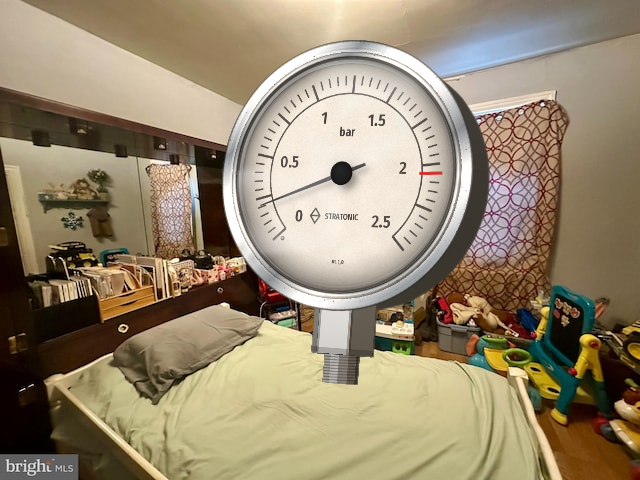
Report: 0.2 bar
